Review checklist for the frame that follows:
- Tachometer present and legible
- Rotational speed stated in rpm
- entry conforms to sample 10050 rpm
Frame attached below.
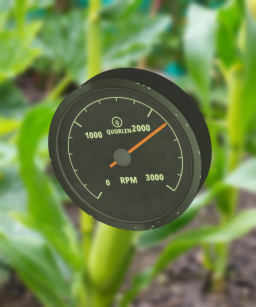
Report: 2200 rpm
